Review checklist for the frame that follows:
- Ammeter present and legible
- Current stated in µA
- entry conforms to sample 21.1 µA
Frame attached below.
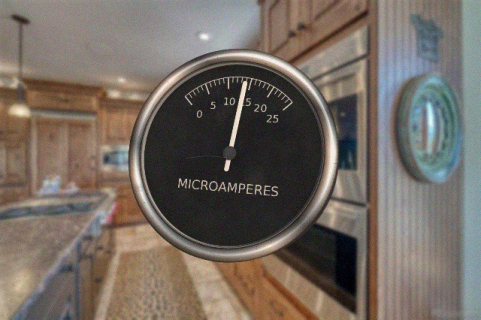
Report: 14 µA
